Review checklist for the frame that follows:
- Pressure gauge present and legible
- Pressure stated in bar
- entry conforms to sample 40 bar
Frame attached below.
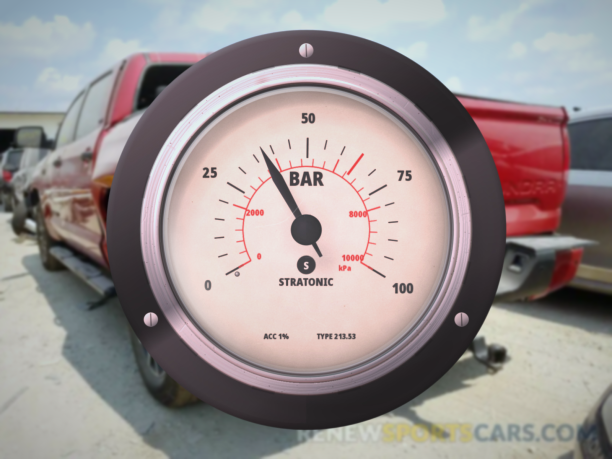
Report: 37.5 bar
